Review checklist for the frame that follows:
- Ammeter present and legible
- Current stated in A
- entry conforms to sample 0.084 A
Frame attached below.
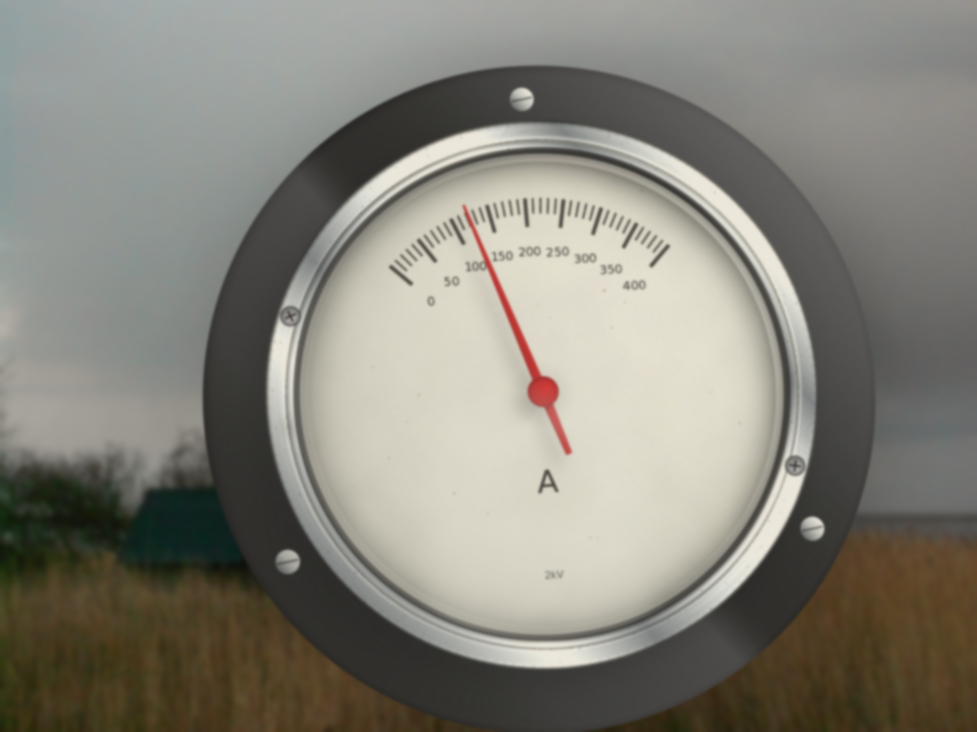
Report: 120 A
